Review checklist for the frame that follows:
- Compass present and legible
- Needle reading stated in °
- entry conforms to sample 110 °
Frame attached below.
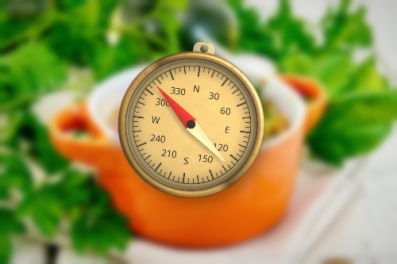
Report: 310 °
